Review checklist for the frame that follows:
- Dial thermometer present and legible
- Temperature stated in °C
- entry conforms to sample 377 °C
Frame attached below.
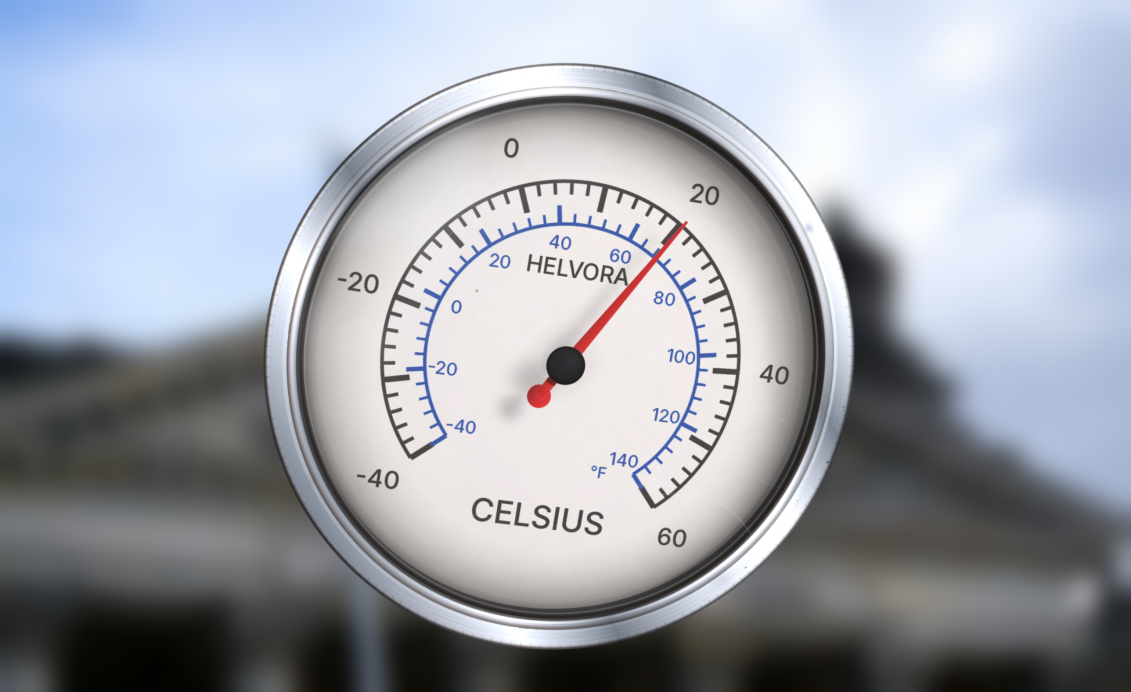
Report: 20 °C
